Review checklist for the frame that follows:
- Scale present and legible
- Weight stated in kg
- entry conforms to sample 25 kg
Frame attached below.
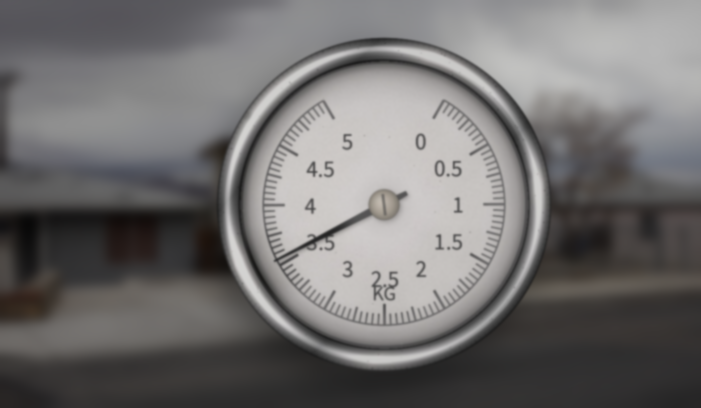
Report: 3.55 kg
